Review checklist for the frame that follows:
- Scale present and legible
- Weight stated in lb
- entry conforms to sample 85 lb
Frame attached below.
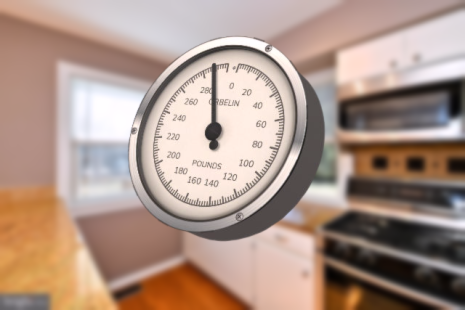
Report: 290 lb
